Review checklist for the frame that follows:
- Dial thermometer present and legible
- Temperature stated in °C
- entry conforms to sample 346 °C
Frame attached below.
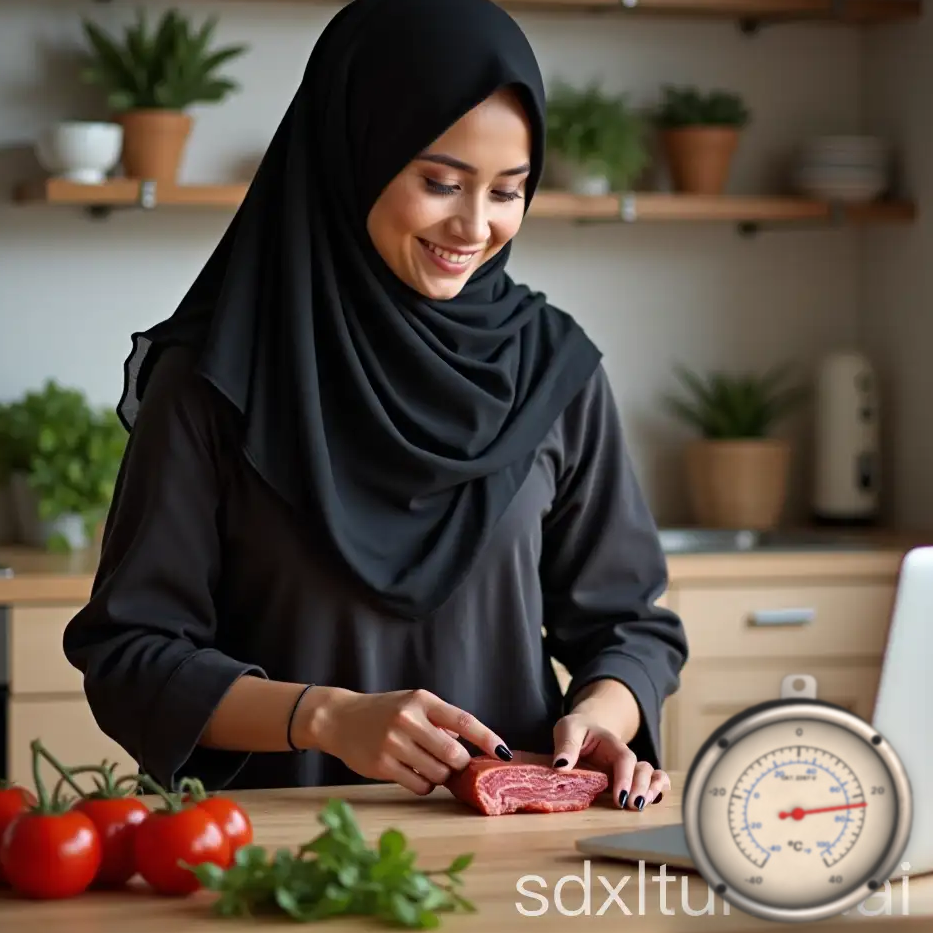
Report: 22 °C
